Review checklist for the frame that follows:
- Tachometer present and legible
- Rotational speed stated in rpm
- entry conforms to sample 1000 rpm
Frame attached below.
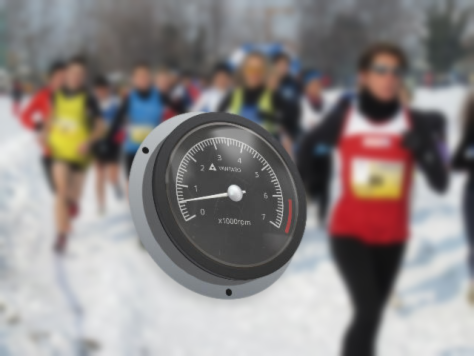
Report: 500 rpm
